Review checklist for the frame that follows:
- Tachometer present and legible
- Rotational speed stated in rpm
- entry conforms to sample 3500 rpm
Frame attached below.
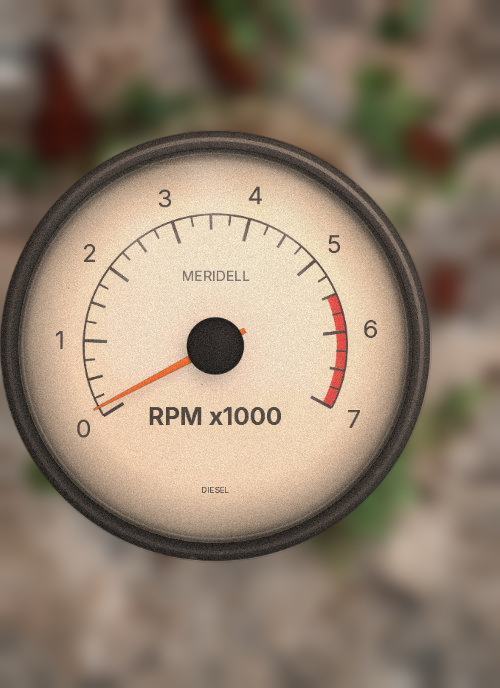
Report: 125 rpm
